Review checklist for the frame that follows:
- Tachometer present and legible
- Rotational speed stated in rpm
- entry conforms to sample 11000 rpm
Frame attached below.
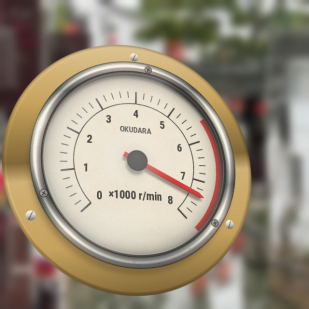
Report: 7400 rpm
